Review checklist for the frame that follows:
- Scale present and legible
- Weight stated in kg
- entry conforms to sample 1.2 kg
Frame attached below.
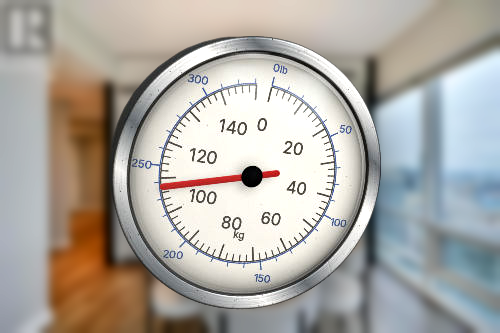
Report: 108 kg
